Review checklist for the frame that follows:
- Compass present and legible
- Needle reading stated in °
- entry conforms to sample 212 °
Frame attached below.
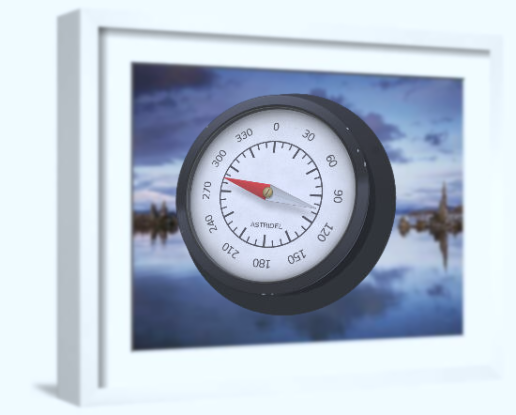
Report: 285 °
